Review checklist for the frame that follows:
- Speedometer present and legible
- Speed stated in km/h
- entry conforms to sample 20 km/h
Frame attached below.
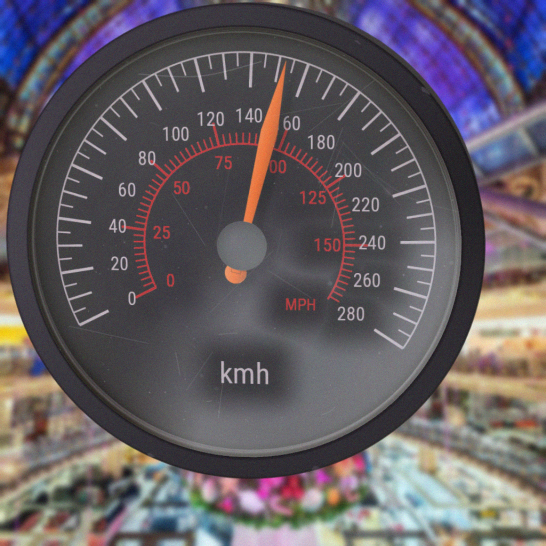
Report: 152.5 km/h
